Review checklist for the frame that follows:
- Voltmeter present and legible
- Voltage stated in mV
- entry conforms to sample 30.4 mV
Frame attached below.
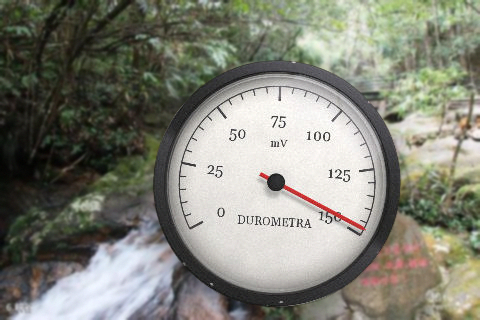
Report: 147.5 mV
